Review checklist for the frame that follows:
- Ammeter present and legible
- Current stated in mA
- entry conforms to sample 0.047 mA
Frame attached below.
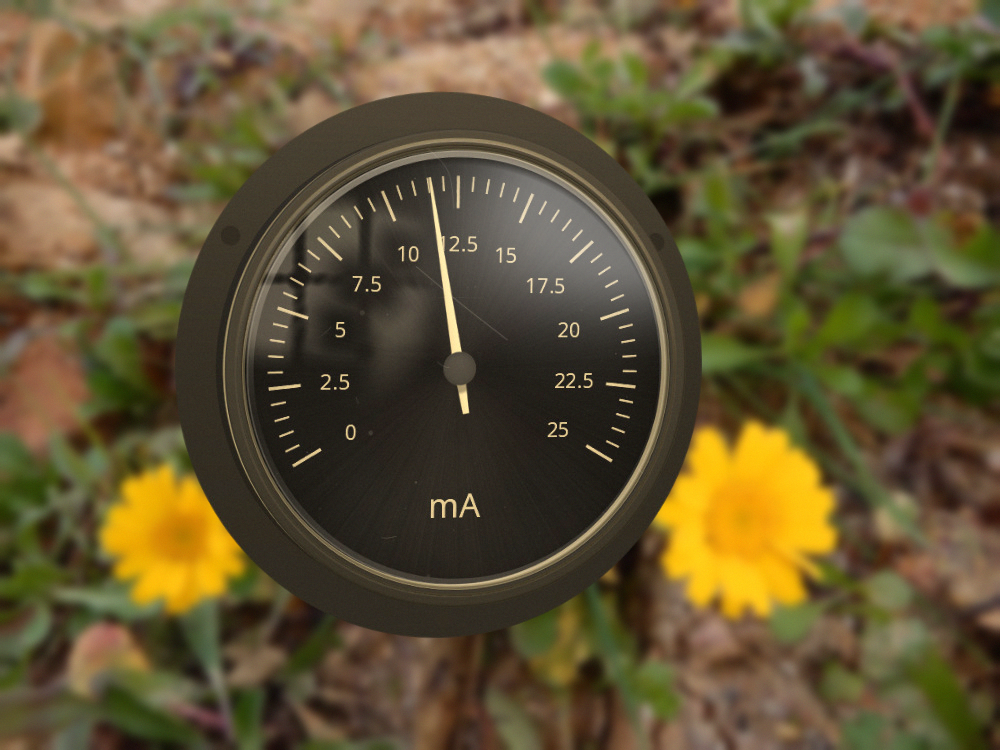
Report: 11.5 mA
